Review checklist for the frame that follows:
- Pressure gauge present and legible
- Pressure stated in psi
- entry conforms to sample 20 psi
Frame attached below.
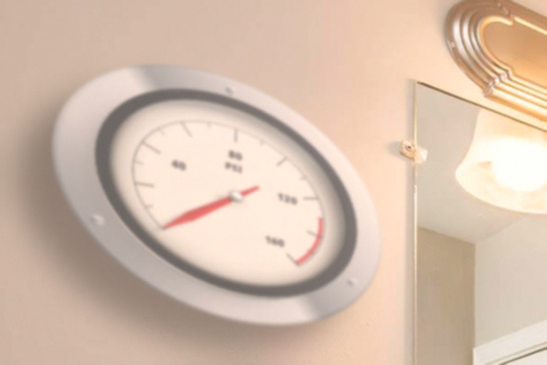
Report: 0 psi
